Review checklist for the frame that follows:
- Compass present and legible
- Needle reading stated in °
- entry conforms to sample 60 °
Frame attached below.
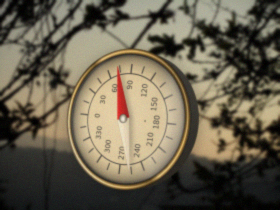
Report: 75 °
